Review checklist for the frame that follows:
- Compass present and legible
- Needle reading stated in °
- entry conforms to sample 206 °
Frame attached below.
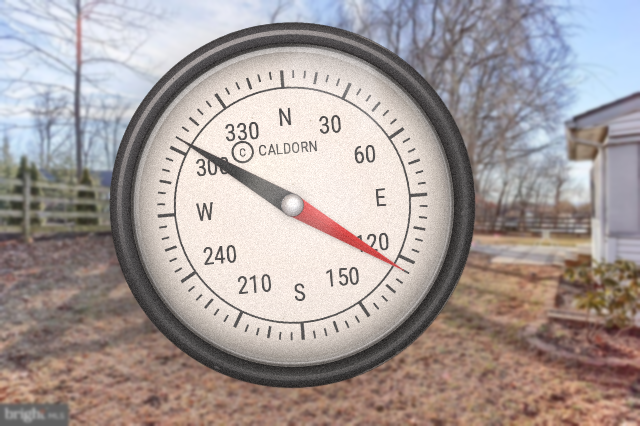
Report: 125 °
